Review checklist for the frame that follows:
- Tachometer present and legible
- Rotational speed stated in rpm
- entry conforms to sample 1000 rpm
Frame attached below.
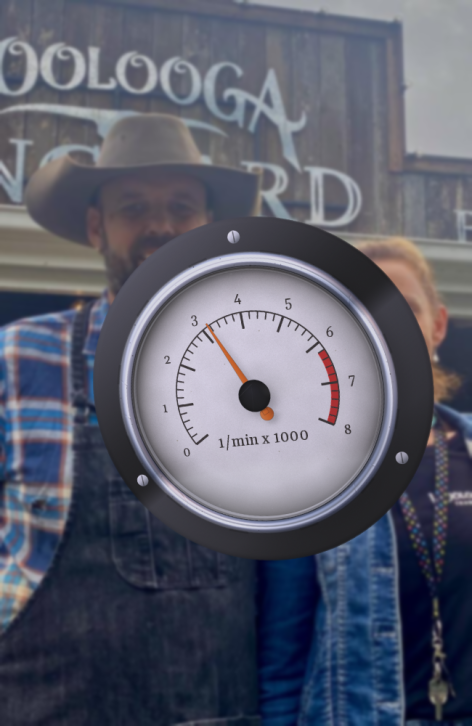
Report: 3200 rpm
